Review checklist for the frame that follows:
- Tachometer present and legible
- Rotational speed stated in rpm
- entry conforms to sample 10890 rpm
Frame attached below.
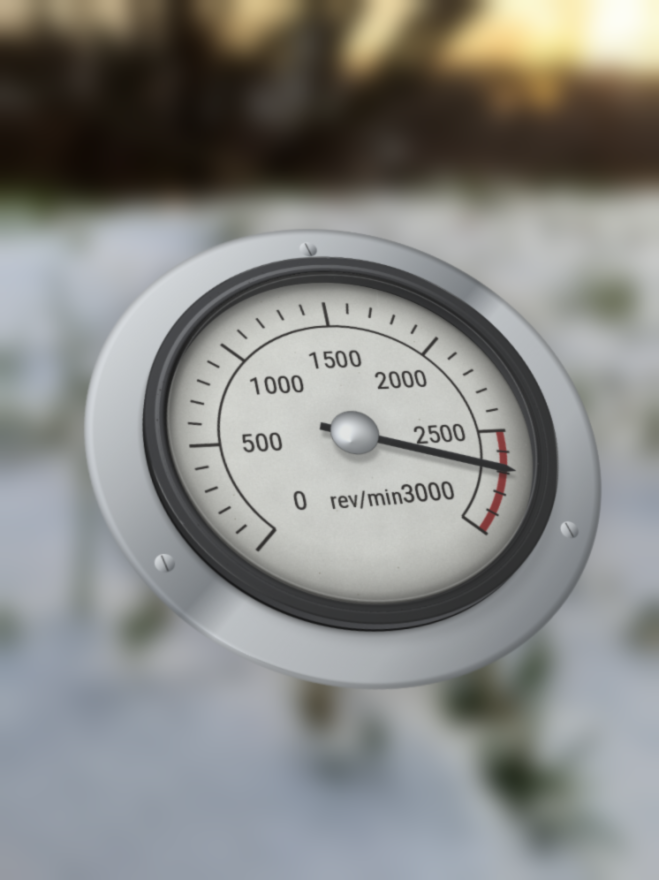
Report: 2700 rpm
